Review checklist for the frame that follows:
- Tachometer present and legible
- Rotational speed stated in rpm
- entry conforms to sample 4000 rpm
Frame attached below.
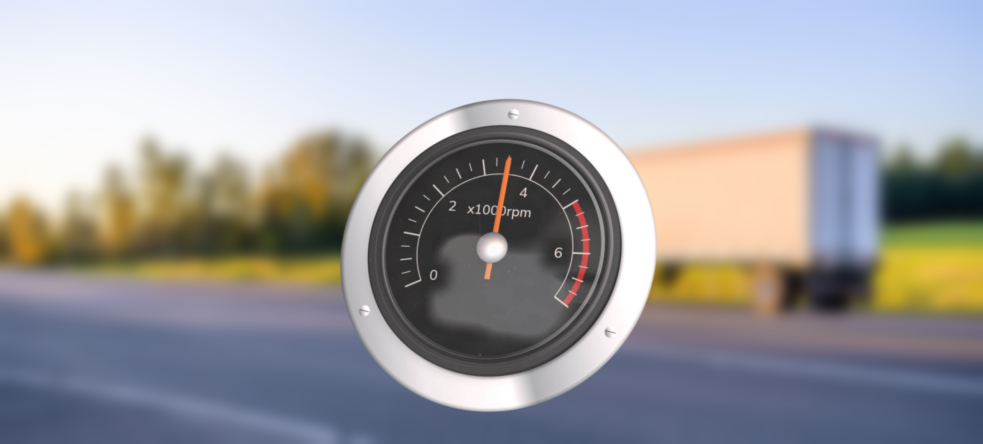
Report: 3500 rpm
